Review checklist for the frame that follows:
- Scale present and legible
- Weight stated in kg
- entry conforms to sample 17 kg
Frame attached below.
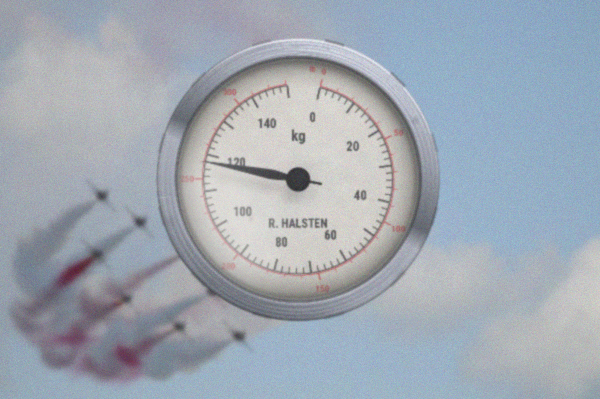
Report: 118 kg
